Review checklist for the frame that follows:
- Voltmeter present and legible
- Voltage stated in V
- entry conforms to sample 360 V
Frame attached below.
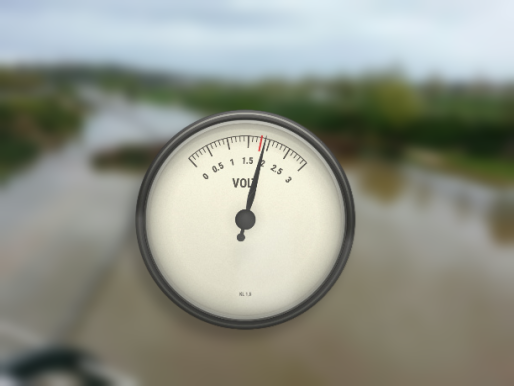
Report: 1.9 V
